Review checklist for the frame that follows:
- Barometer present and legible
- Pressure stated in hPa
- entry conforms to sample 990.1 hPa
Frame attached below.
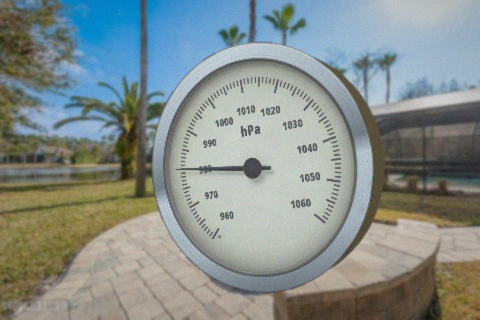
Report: 980 hPa
